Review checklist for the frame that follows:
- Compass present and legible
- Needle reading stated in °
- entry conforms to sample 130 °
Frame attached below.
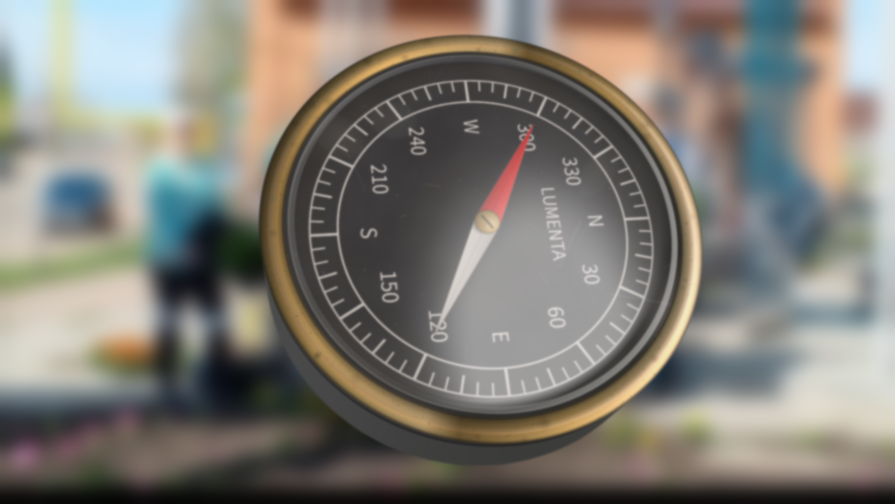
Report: 300 °
